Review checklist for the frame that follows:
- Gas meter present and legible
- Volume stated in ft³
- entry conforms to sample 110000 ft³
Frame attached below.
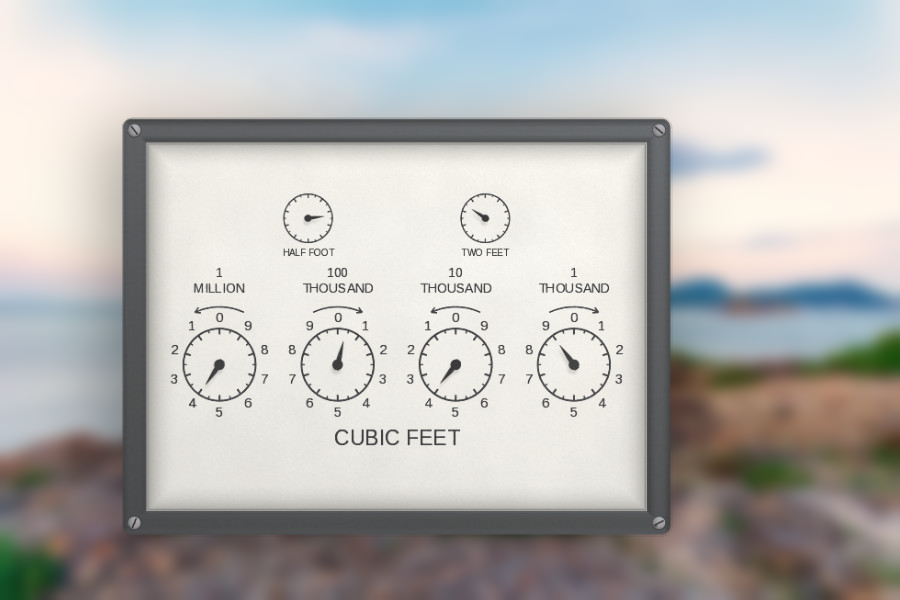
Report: 403900 ft³
